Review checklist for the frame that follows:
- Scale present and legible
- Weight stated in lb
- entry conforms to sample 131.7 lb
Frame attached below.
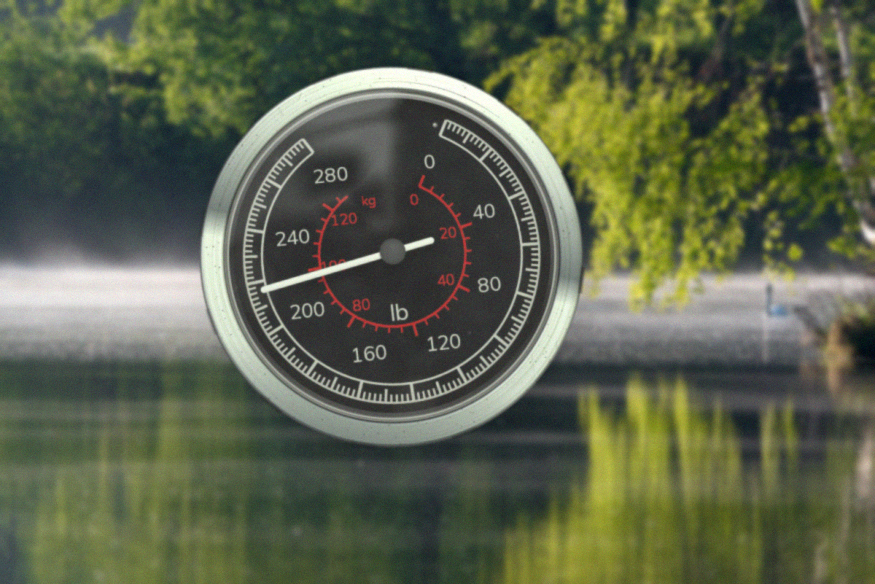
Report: 216 lb
